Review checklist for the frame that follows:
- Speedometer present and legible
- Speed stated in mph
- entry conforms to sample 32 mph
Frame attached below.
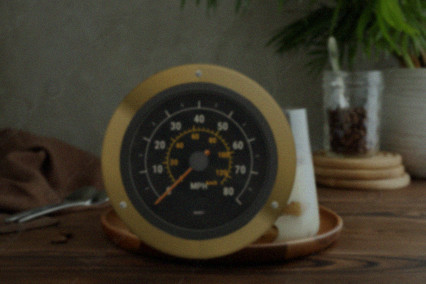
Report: 0 mph
